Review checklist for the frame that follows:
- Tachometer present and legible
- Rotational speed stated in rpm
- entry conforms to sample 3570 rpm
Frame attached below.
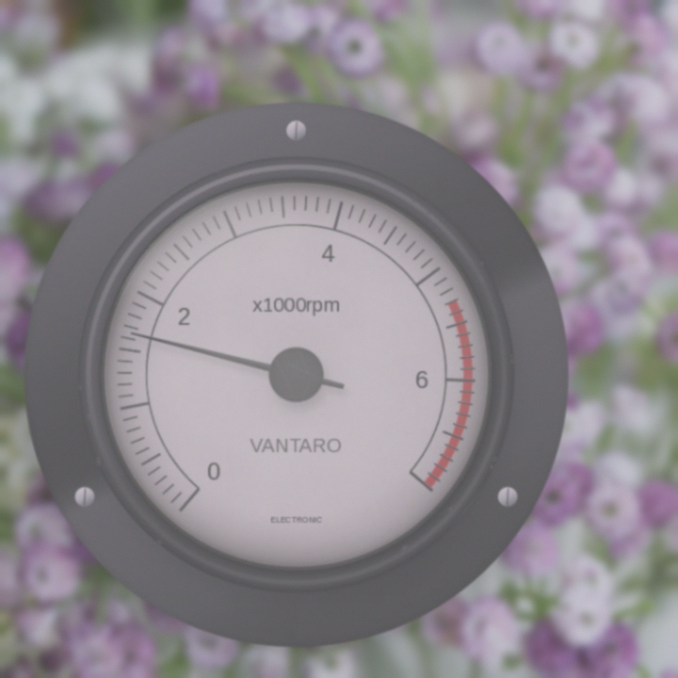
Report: 1650 rpm
